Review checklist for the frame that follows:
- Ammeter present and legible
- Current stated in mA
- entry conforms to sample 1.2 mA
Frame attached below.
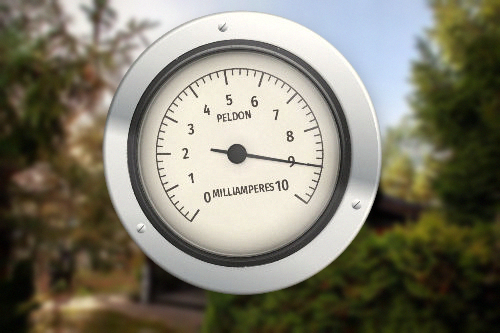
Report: 9 mA
